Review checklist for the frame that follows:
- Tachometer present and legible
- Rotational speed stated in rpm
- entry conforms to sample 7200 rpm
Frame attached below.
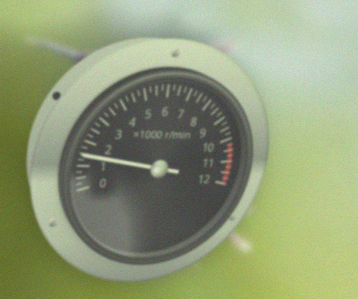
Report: 1500 rpm
